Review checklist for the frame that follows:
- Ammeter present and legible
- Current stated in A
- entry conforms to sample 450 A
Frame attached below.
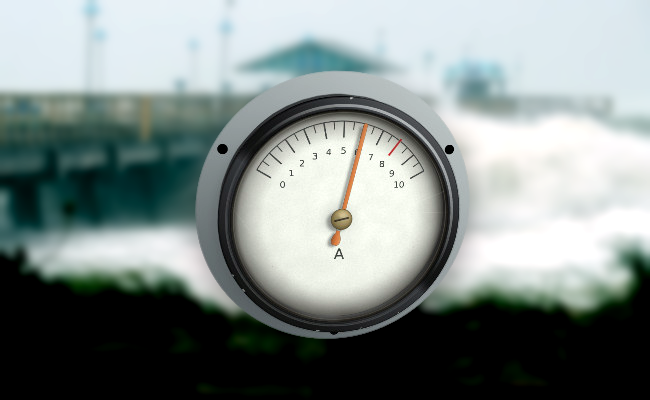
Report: 6 A
